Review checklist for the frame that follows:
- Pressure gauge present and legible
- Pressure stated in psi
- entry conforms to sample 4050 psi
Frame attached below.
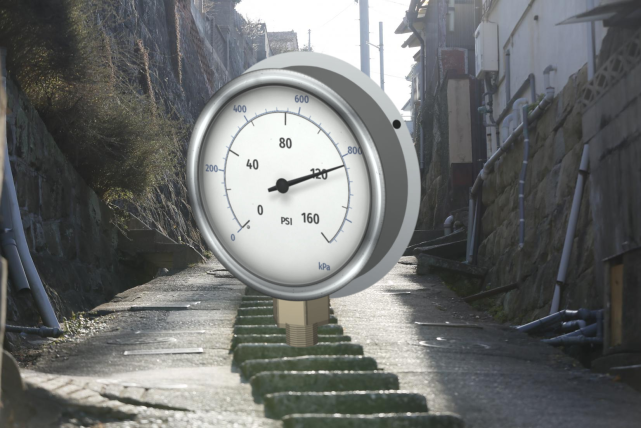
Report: 120 psi
